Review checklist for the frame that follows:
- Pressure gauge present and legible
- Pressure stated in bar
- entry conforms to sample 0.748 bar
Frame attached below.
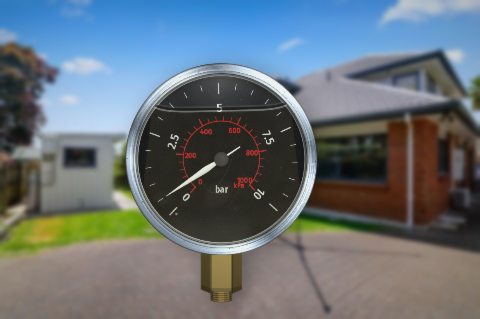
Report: 0.5 bar
